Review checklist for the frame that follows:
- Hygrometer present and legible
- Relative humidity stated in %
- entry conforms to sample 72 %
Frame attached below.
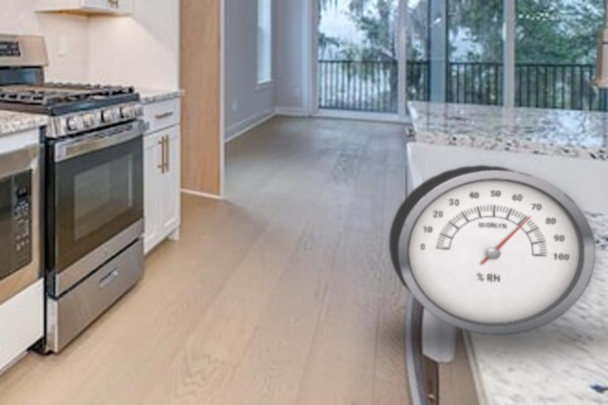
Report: 70 %
